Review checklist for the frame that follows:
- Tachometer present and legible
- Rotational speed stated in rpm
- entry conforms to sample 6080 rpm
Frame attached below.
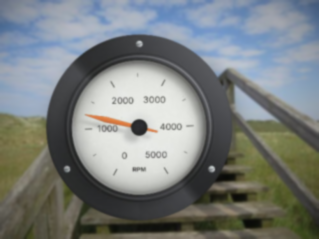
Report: 1250 rpm
